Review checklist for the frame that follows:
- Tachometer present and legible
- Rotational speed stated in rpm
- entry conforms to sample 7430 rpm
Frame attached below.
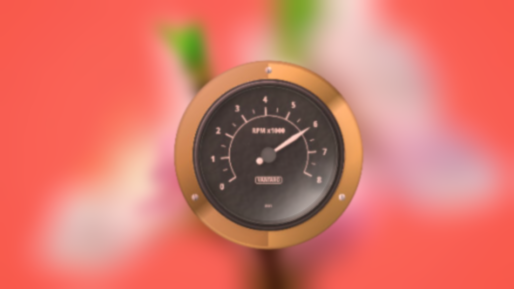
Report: 6000 rpm
